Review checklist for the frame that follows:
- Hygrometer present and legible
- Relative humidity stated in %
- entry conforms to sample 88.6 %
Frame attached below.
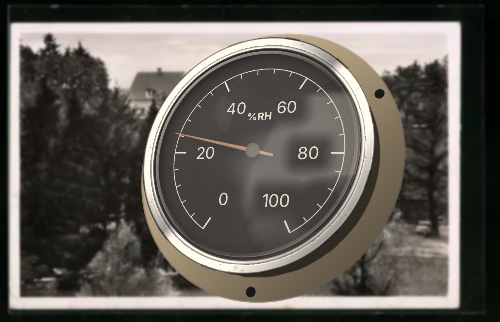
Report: 24 %
